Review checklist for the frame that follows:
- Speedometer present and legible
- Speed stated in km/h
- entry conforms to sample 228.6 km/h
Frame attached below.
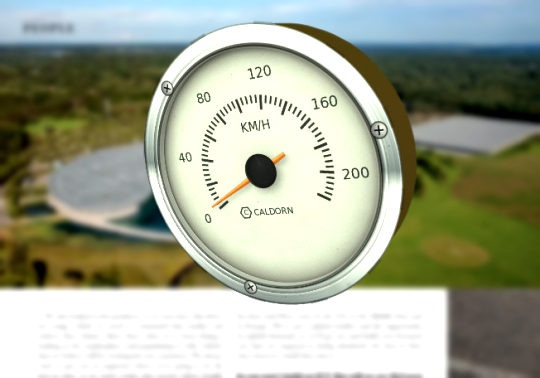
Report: 4 km/h
